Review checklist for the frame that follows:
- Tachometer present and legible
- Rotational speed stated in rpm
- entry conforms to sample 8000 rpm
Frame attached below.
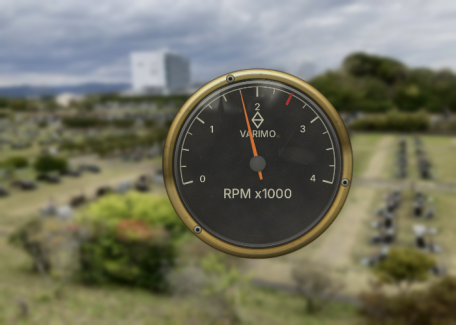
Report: 1750 rpm
